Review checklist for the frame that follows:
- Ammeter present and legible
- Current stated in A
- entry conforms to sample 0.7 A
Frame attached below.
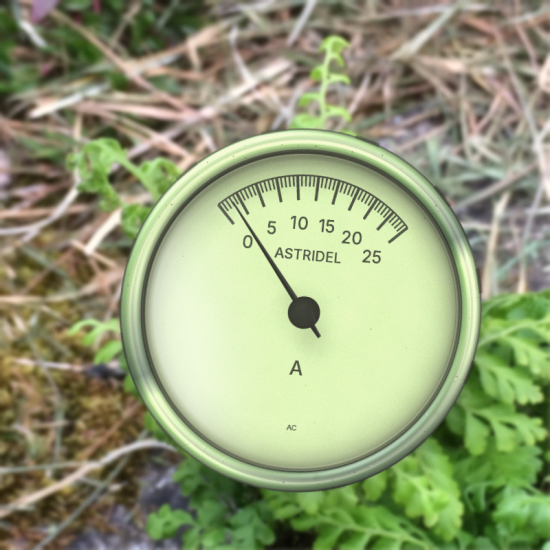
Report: 1.5 A
